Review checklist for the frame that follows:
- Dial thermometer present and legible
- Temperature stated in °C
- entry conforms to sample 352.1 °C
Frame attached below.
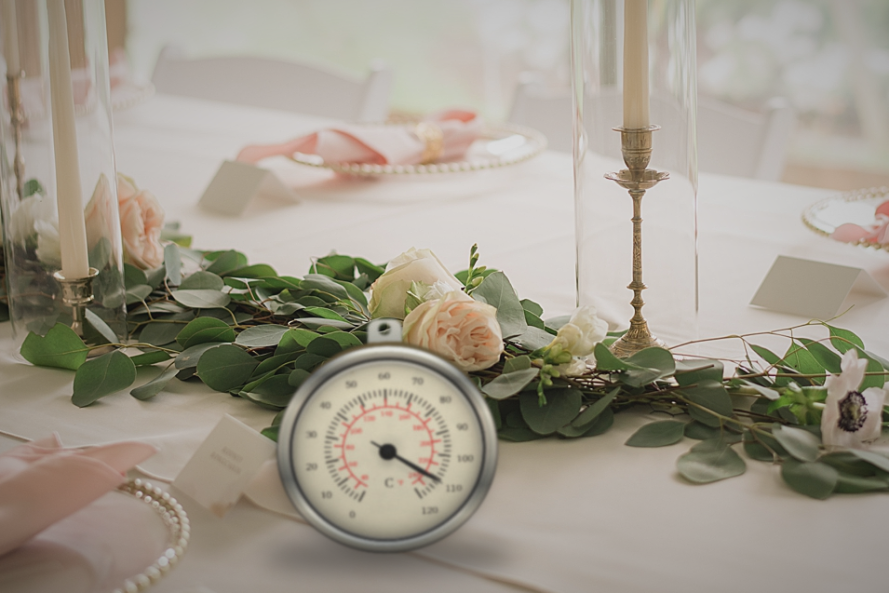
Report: 110 °C
